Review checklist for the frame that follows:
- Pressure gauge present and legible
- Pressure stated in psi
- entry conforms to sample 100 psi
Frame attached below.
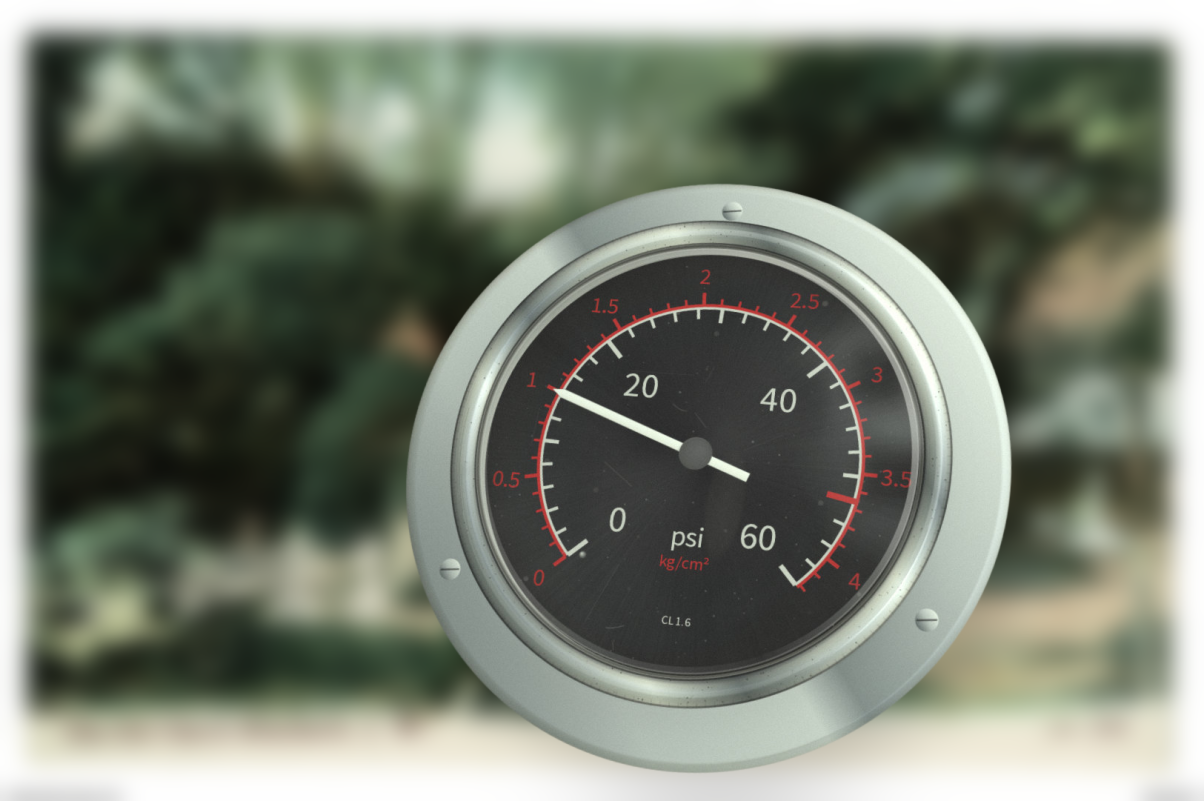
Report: 14 psi
